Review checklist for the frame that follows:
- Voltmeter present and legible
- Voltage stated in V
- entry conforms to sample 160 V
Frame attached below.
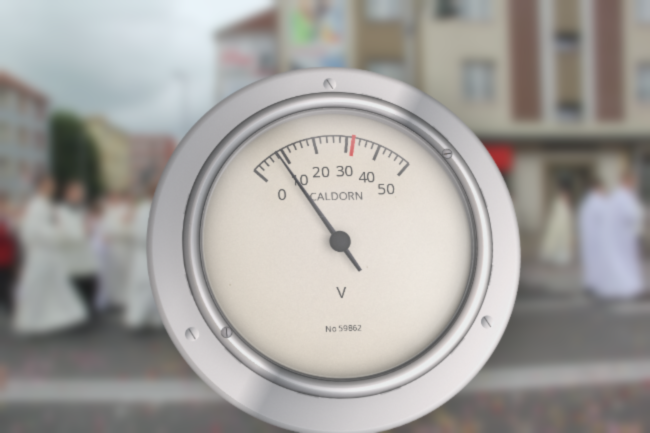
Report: 8 V
